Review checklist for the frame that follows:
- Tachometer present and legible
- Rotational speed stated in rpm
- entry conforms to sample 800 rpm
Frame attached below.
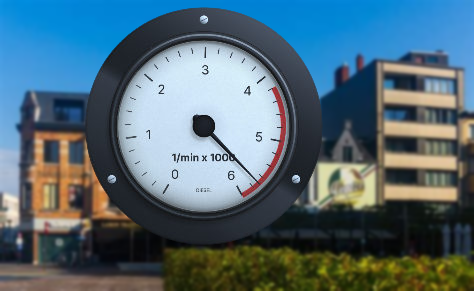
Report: 5700 rpm
